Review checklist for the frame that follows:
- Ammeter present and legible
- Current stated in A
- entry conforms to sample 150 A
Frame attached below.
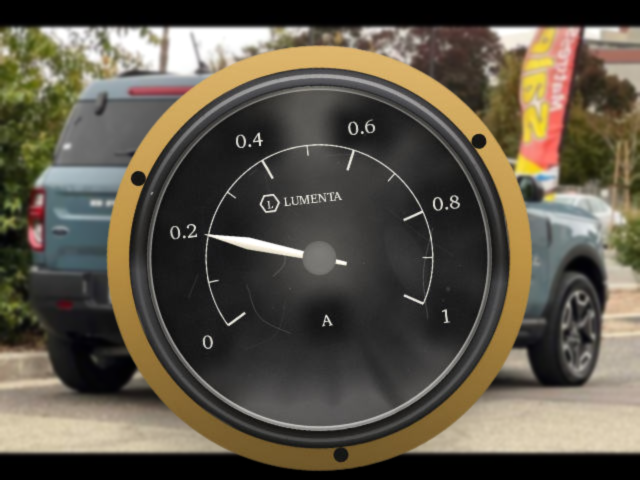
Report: 0.2 A
